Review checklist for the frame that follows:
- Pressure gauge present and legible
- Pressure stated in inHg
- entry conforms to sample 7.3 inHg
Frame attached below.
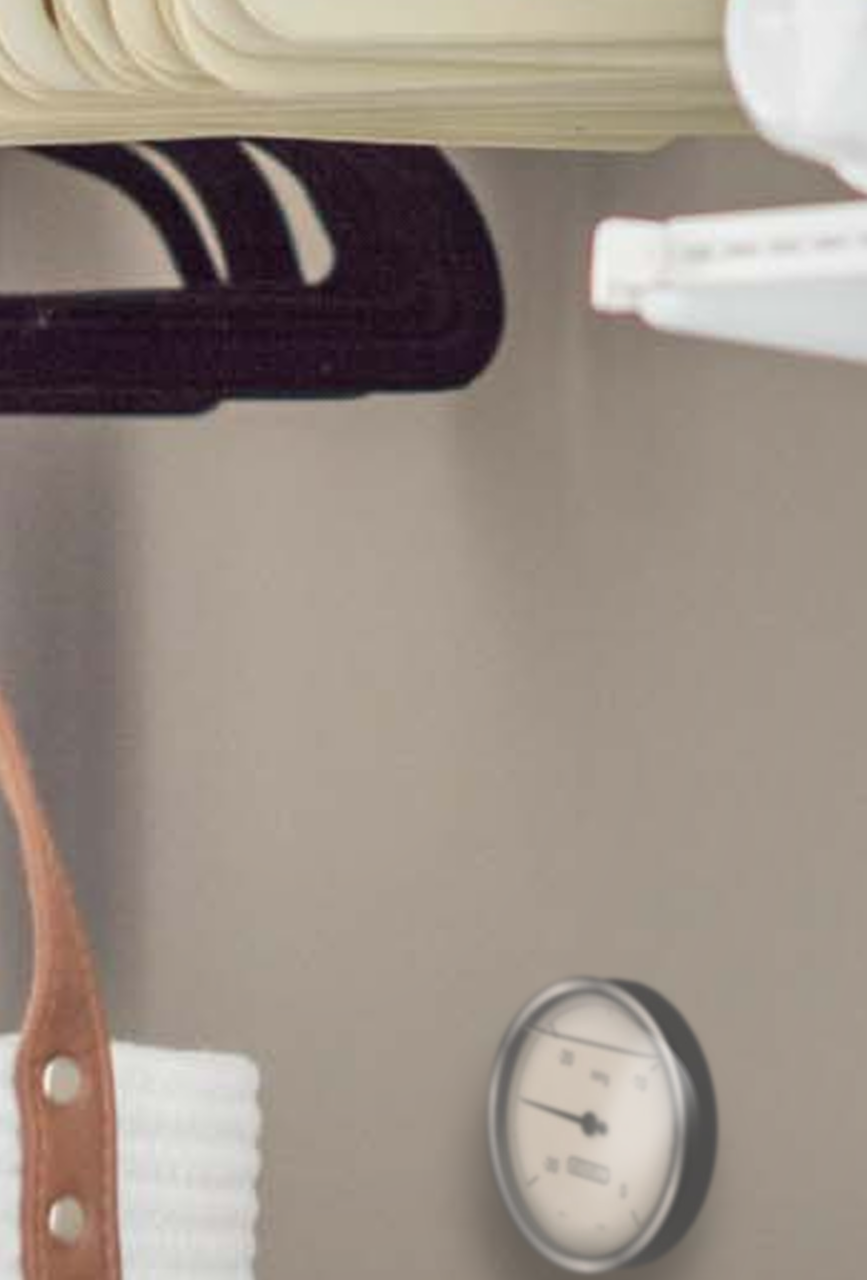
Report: -25 inHg
